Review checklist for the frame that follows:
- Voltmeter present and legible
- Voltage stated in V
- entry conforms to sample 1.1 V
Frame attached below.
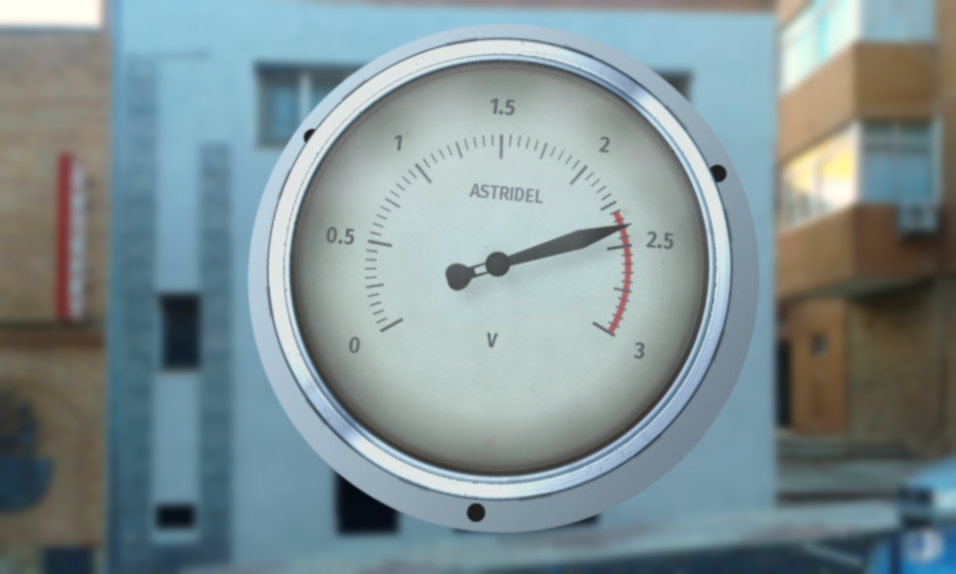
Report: 2.4 V
